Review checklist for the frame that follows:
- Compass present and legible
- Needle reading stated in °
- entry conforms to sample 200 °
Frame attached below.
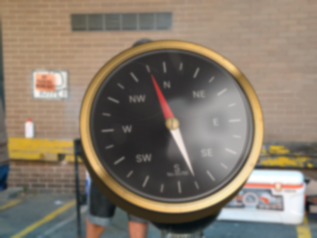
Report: 345 °
